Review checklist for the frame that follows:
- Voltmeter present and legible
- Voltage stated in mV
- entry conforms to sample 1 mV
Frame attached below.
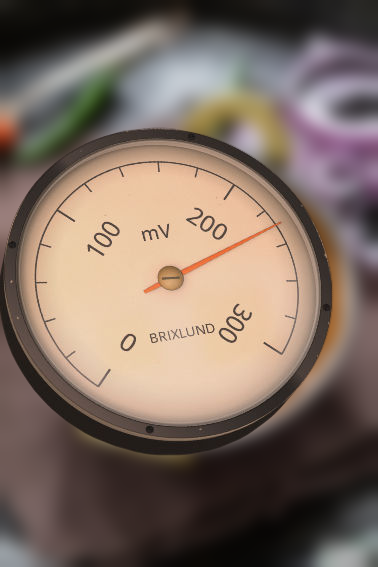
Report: 230 mV
